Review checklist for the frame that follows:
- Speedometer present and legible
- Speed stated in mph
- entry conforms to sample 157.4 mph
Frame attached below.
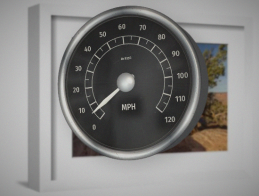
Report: 5 mph
